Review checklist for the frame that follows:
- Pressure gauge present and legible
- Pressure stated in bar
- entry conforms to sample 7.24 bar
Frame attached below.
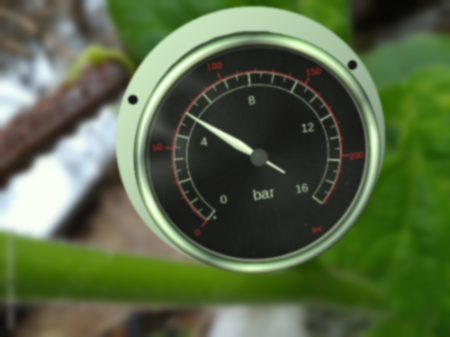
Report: 5 bar
